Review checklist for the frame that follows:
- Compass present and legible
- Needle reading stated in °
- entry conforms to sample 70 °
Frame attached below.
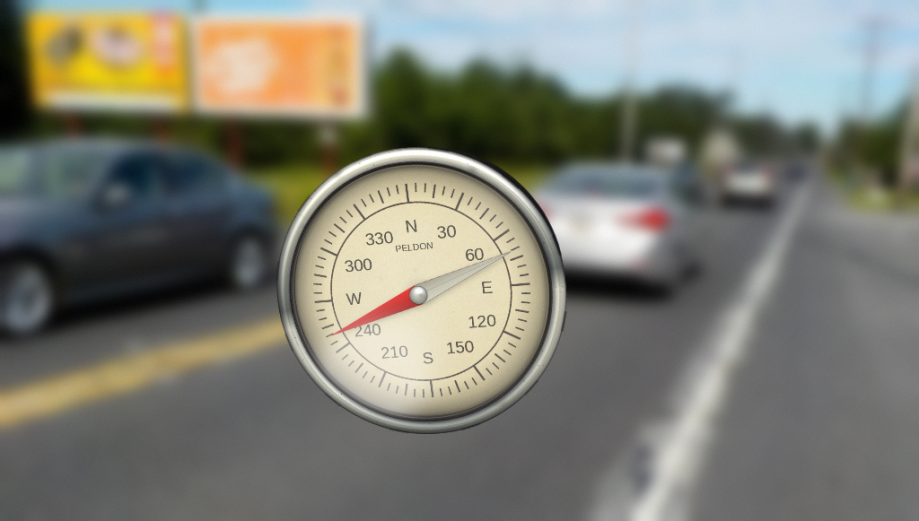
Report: 250 °
